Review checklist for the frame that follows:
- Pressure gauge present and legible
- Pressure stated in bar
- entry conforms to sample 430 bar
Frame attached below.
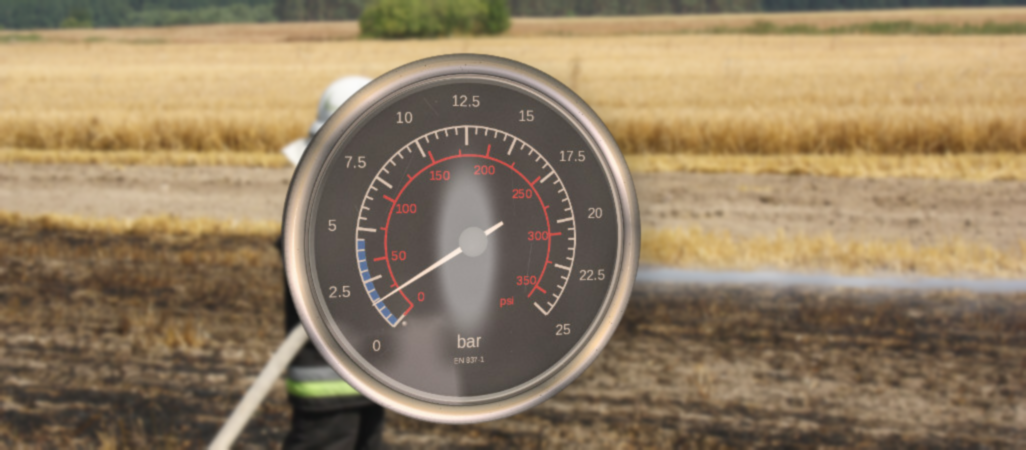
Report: 1.5 bar
